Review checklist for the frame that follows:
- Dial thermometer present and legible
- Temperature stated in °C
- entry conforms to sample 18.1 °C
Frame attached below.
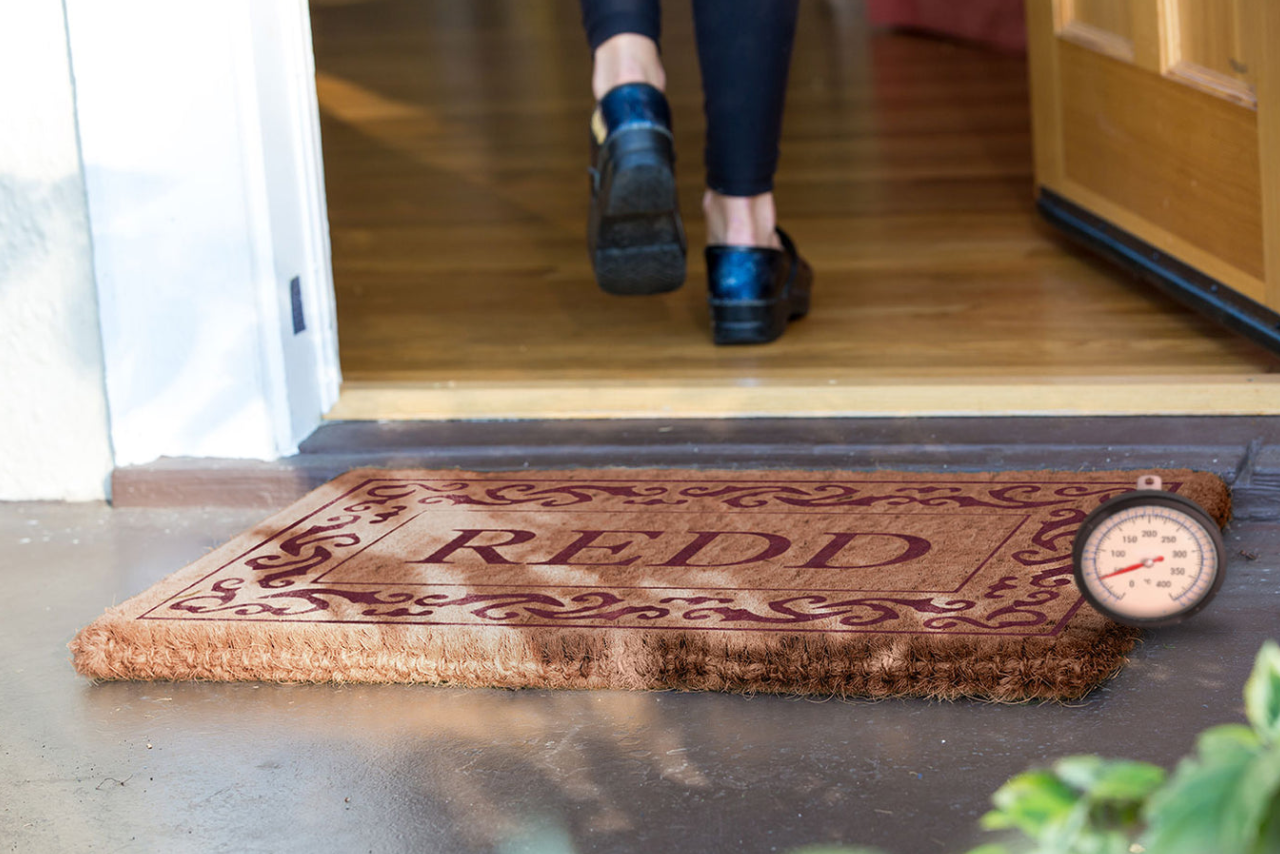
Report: 50 °C
